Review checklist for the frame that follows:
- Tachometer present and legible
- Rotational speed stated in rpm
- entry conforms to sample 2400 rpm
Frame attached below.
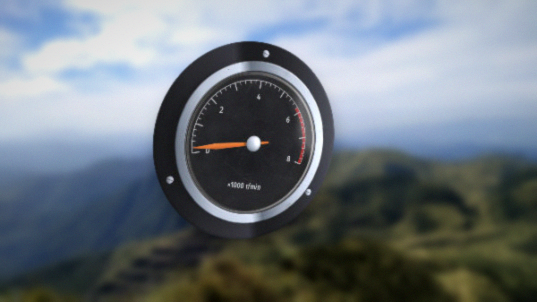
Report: 200 rpm
